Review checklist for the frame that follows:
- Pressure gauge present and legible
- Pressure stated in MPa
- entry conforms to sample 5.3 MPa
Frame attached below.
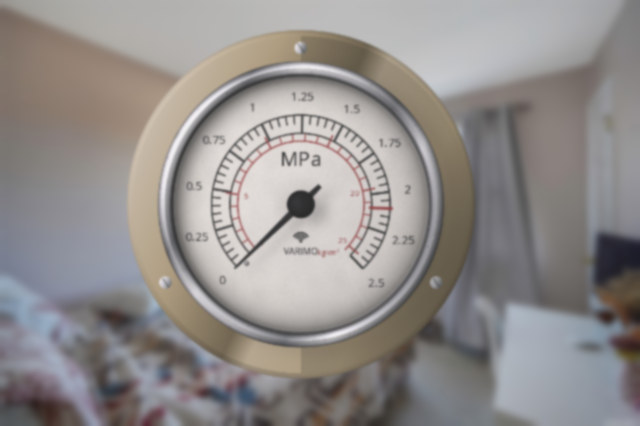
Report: 0 MPa
